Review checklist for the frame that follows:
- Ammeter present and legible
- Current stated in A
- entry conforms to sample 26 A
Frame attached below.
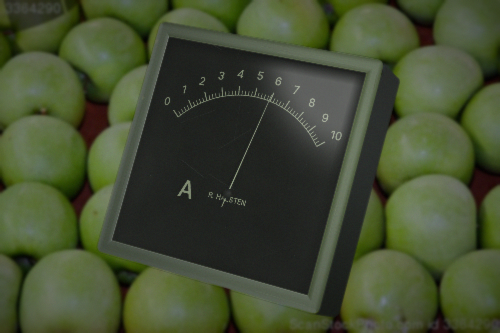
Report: 6 A
